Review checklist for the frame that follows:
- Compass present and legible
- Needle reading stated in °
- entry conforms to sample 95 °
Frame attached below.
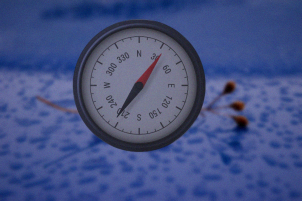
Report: 35 °
